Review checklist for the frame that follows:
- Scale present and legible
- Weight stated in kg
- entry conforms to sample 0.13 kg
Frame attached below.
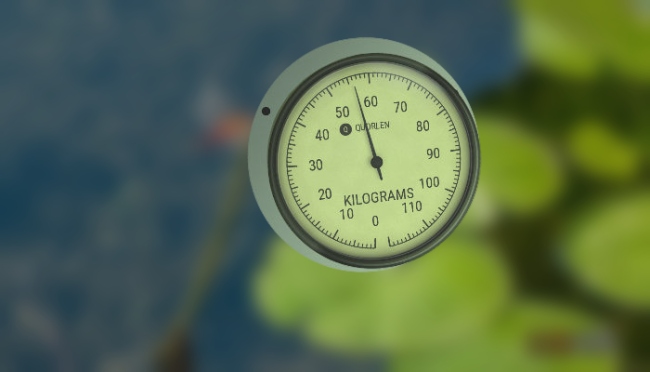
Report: 56 kg
